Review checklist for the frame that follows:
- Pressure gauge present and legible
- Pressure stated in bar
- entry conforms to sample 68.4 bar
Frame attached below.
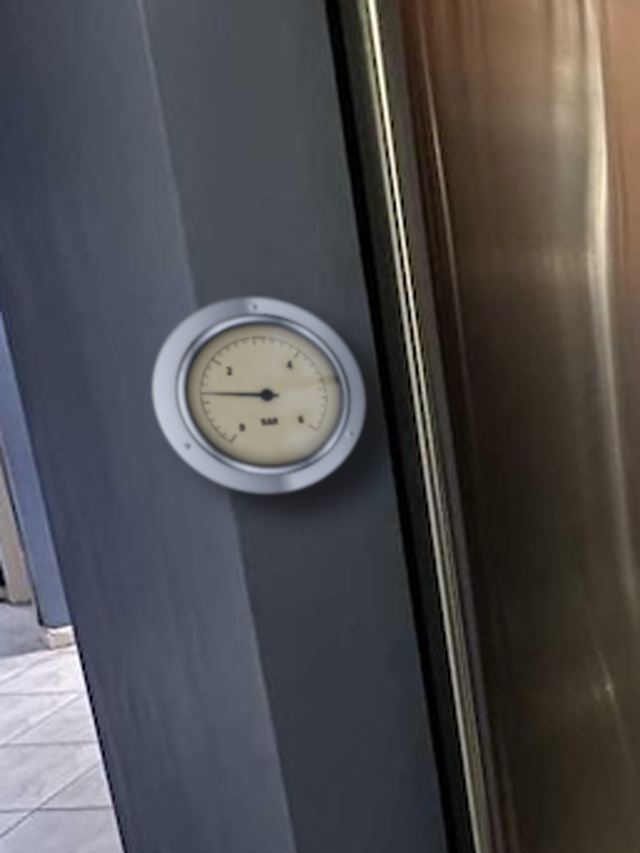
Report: 1.2 bar
